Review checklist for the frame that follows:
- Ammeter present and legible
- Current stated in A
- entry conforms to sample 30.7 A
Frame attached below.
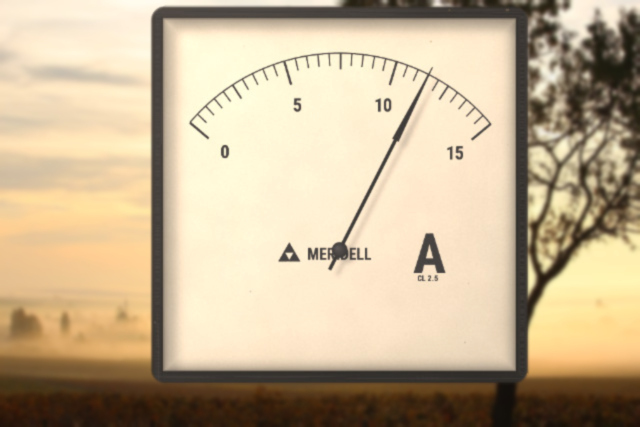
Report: 11.5 A
